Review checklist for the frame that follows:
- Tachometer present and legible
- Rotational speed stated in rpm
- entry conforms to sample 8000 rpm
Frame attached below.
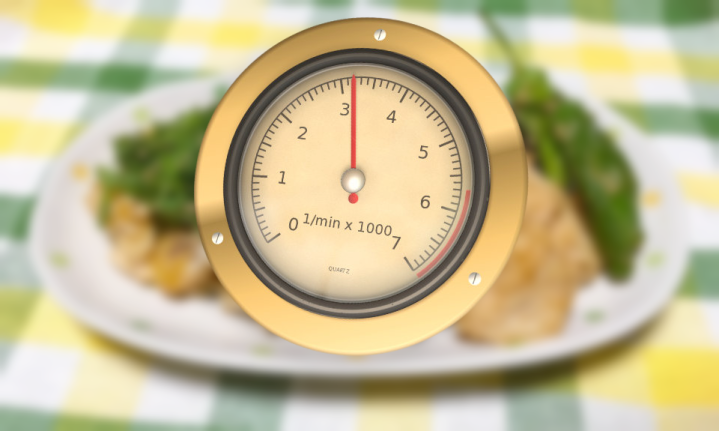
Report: 3200 rpm
